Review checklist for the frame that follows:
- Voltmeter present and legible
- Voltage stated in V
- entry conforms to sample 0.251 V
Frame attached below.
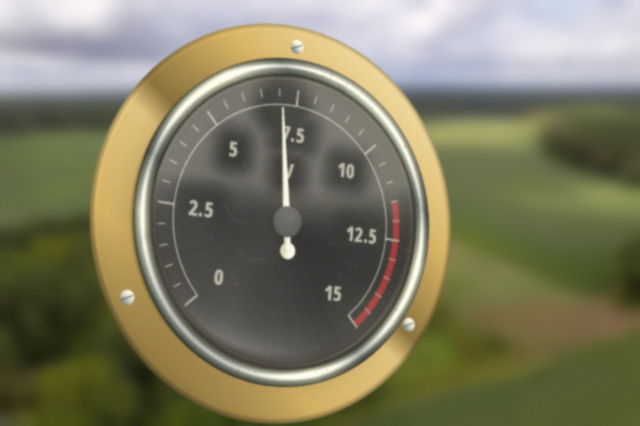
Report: 7 V
